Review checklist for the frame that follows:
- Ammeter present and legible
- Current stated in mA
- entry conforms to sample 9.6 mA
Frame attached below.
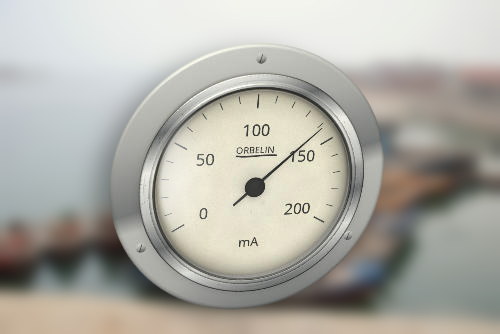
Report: 140 mA
